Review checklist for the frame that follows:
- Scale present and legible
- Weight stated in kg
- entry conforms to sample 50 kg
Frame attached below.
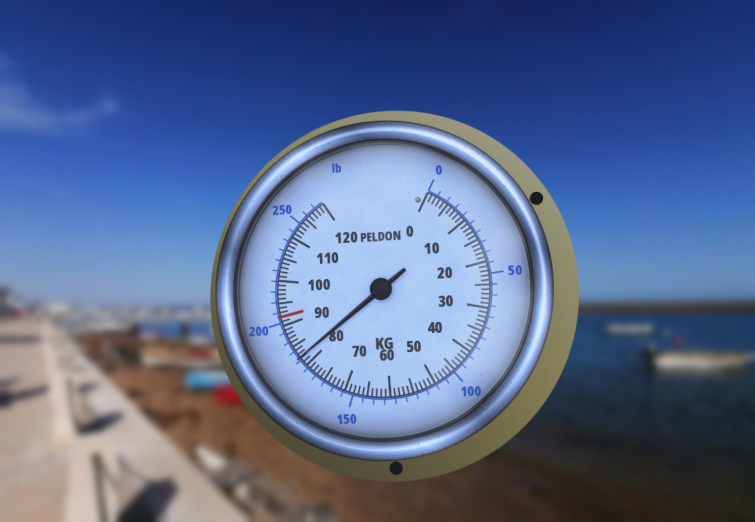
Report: 82 kg
